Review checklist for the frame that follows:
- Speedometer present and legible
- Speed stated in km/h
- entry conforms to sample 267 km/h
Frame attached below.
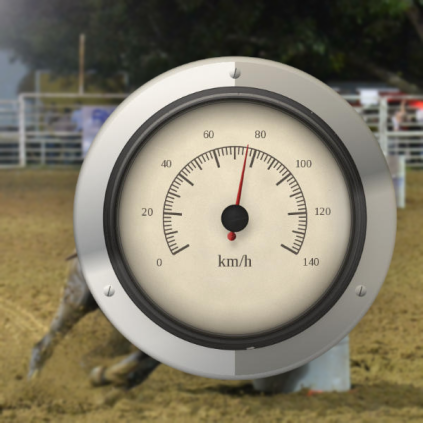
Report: 76 km/h
